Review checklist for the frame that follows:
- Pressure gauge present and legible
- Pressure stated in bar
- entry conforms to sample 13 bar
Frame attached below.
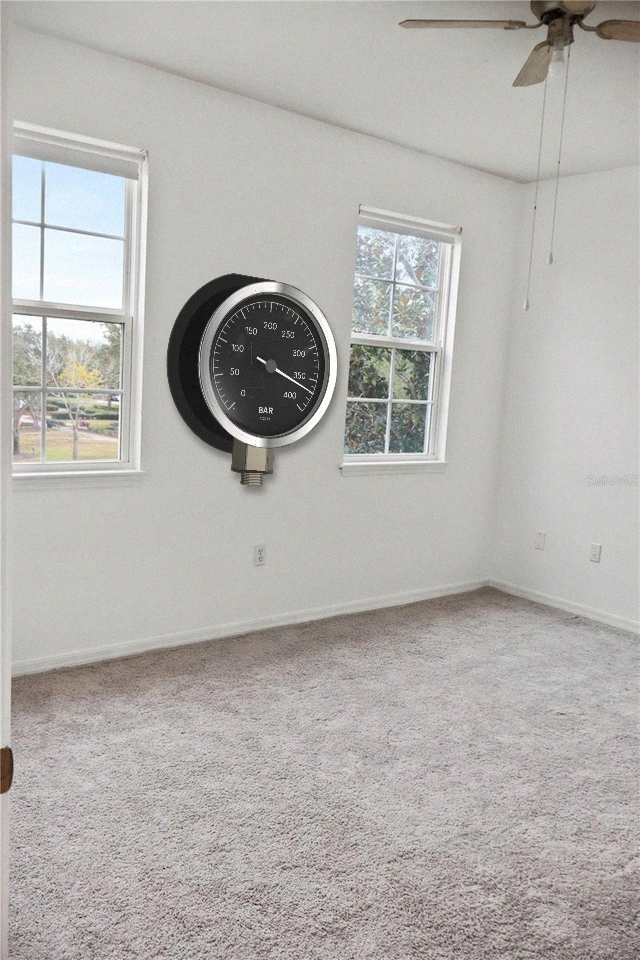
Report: 370 bar
